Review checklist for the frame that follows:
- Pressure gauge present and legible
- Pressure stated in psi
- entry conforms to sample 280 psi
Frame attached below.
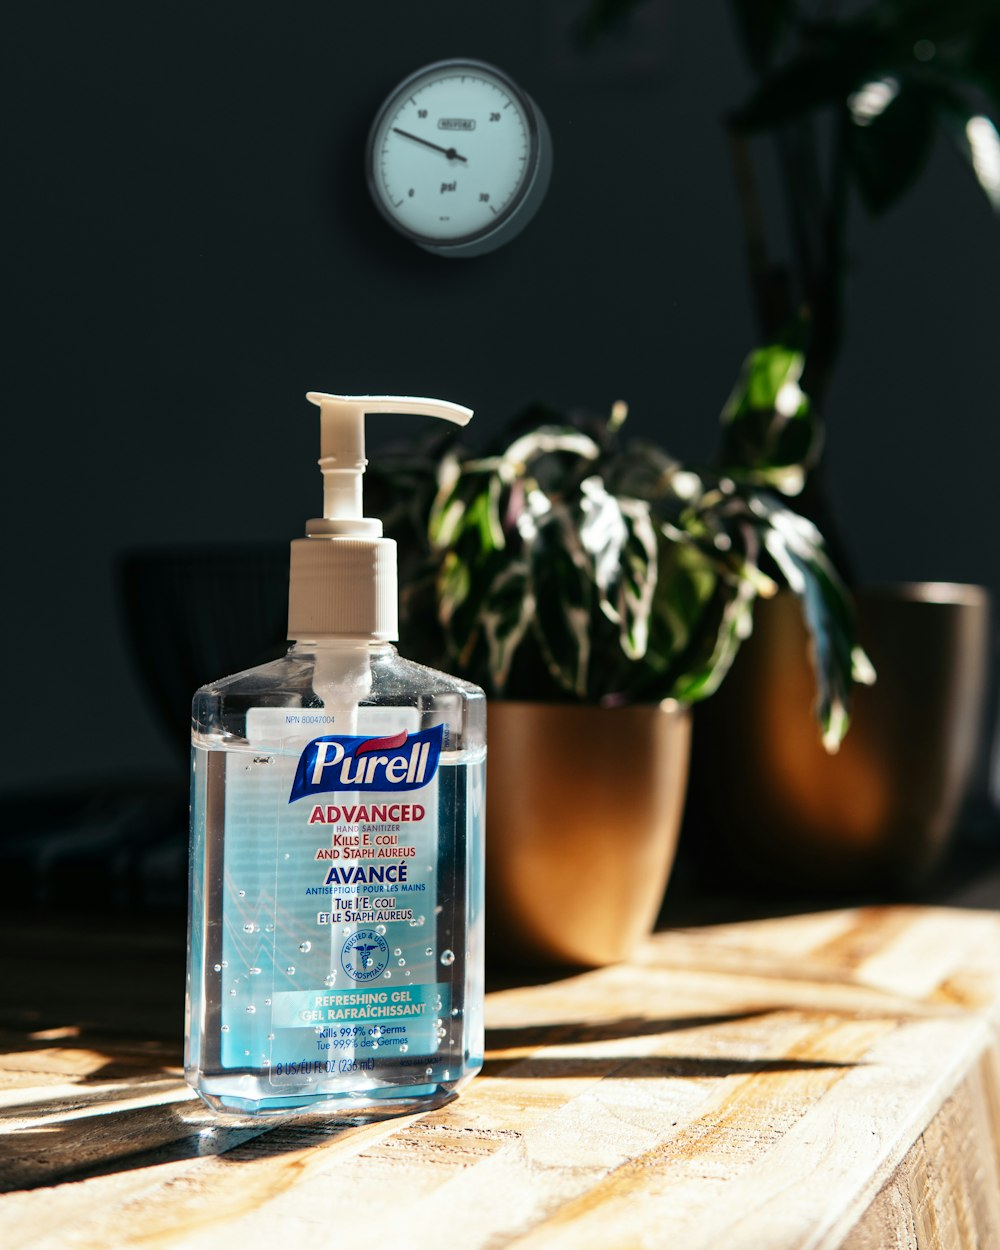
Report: 7 psi
